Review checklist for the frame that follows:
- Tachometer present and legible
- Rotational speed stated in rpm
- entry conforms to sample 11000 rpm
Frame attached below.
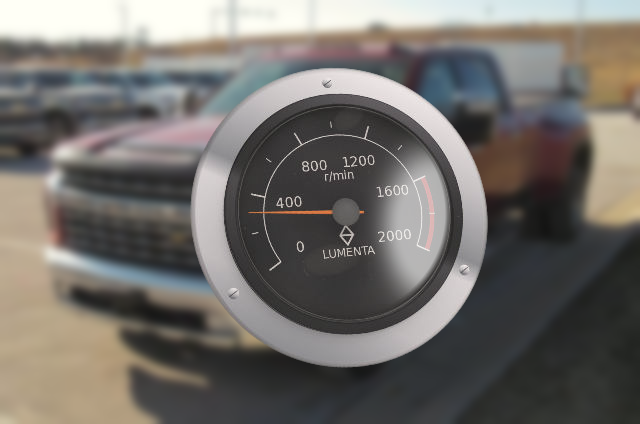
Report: 300 rpm
